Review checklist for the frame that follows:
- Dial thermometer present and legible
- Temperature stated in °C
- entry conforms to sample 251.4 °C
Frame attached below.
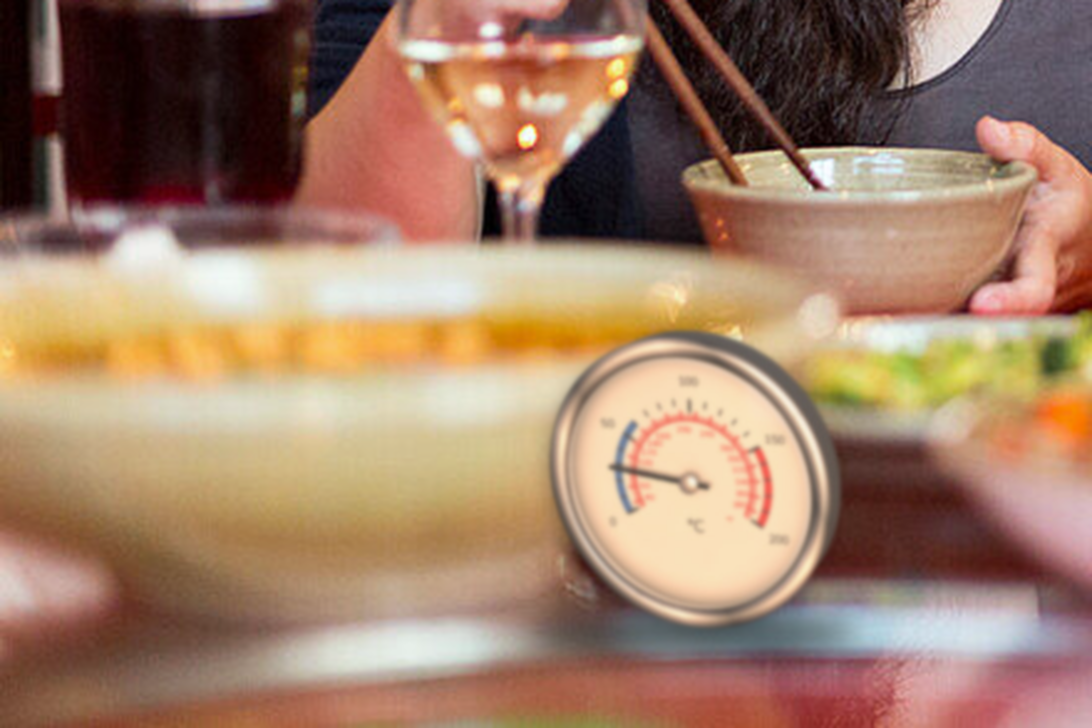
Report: 30 °C
